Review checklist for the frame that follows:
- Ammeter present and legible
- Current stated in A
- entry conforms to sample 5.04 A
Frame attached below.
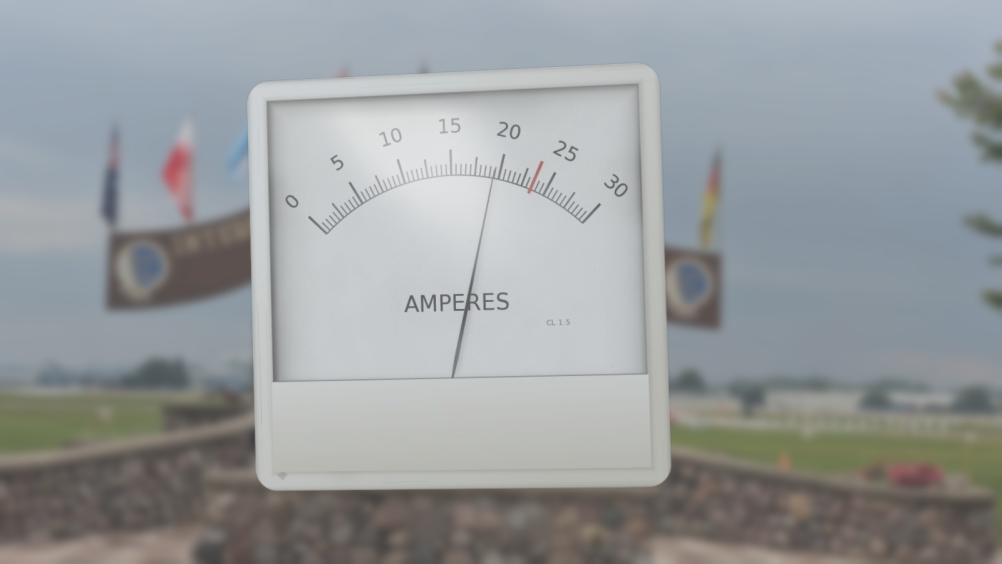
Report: 19.5 A
